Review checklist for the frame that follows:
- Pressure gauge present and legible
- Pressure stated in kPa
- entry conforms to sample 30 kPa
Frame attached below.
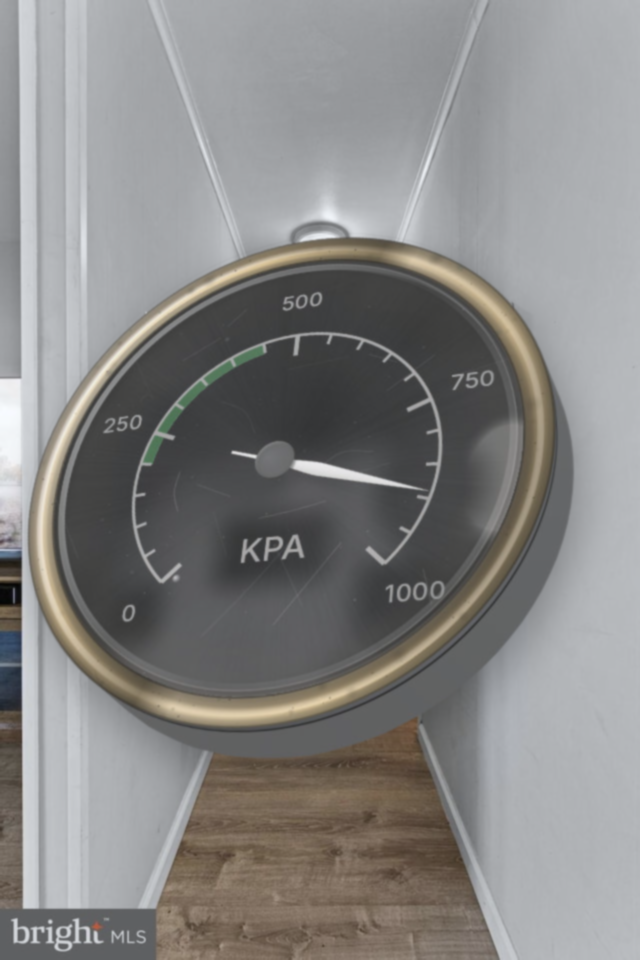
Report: 900 kPa
